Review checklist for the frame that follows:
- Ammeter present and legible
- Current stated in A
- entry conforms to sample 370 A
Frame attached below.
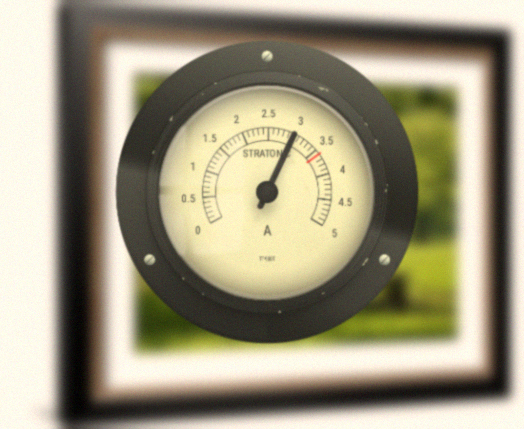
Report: 3 A
